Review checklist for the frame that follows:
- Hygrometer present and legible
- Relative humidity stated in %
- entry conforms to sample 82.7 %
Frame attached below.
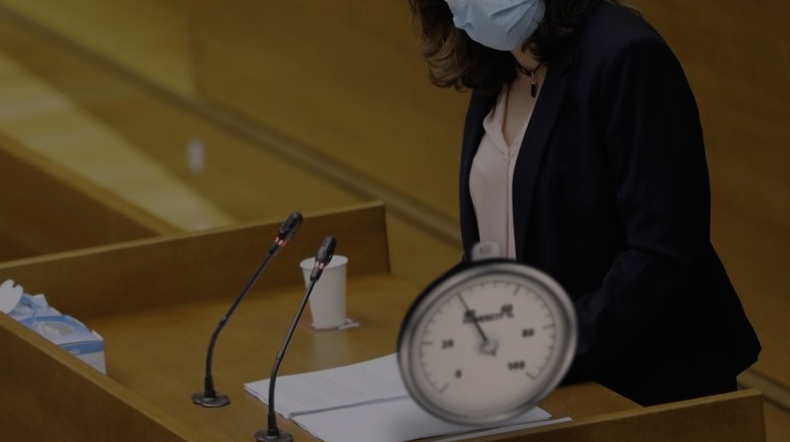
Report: 40 %
